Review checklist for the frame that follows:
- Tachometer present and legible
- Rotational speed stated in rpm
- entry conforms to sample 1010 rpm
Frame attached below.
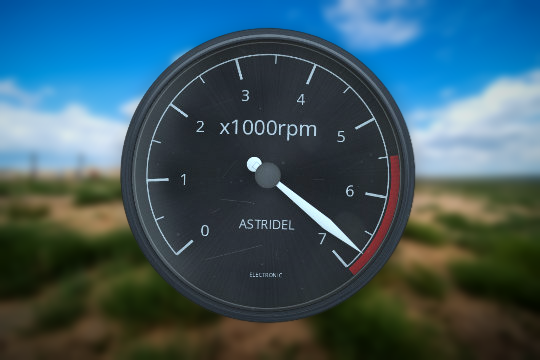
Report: 6750 rpm
